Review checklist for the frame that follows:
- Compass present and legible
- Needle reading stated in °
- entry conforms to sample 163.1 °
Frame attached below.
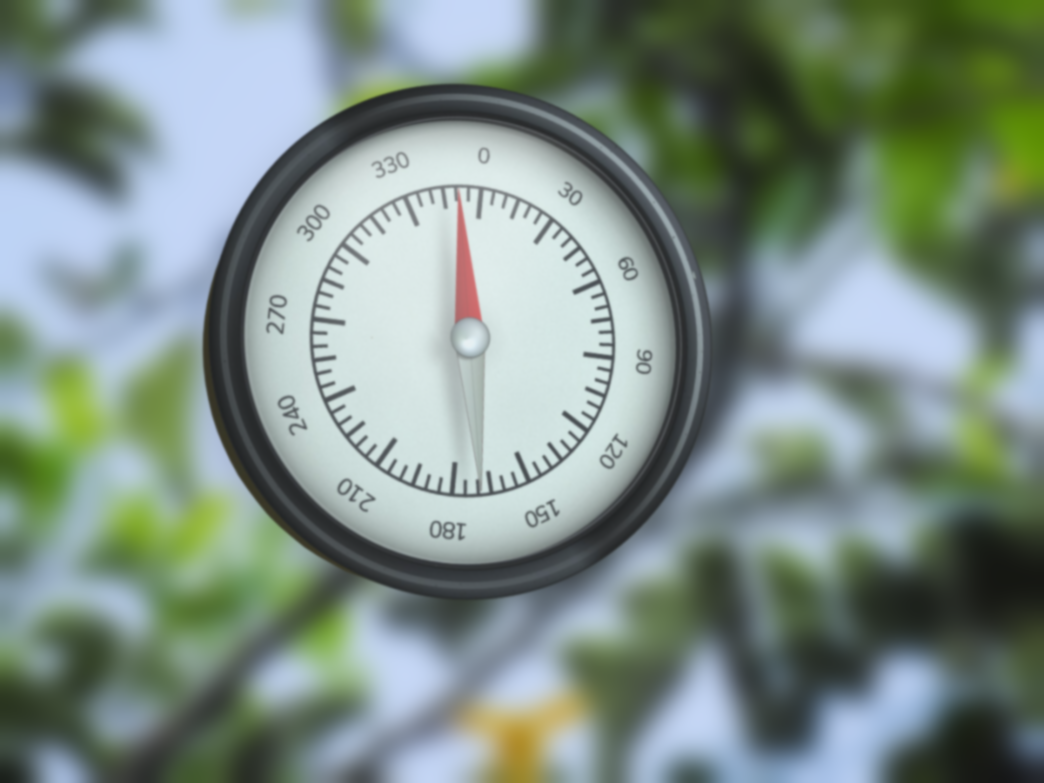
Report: 350 °
